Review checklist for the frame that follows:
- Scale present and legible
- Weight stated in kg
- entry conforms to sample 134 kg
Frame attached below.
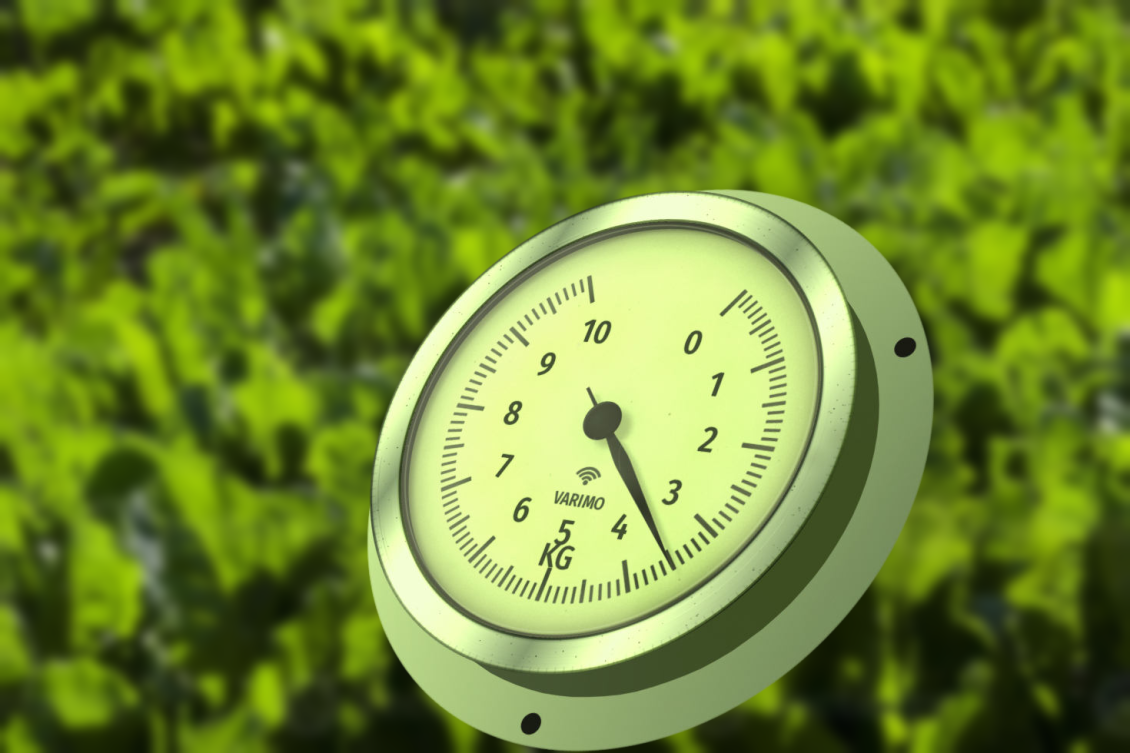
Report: 3.5 kg
